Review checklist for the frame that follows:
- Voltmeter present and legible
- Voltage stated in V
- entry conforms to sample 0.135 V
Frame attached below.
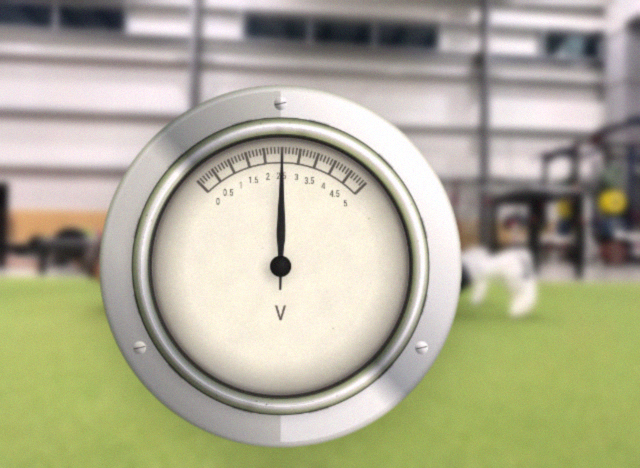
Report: 2.5 V
